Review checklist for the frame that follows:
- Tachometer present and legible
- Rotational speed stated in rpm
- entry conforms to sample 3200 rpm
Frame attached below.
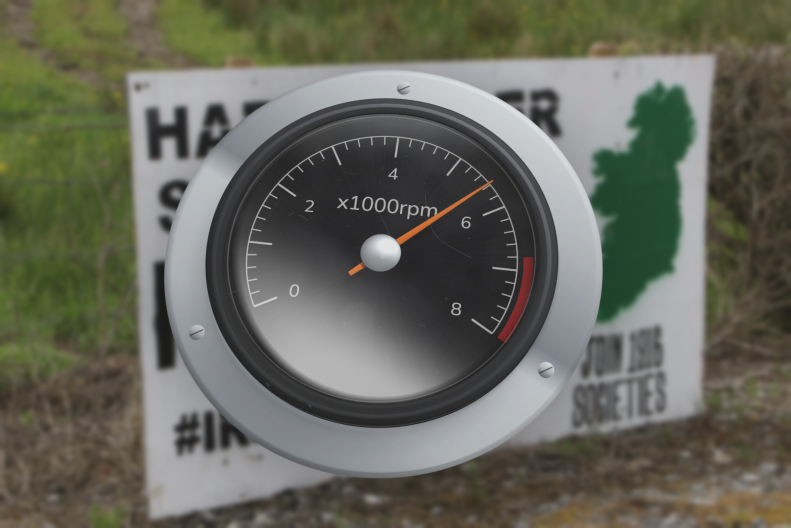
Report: 5600 rpm
